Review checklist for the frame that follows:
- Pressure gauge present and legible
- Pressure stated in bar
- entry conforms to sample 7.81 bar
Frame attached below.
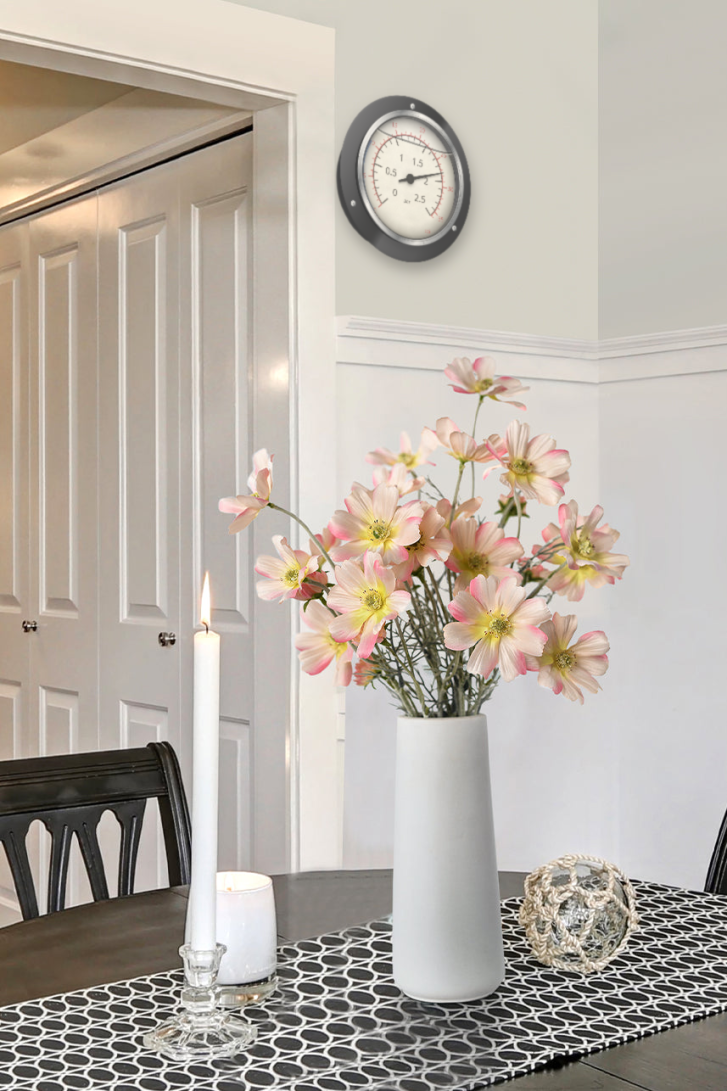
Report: 1.9 bar
